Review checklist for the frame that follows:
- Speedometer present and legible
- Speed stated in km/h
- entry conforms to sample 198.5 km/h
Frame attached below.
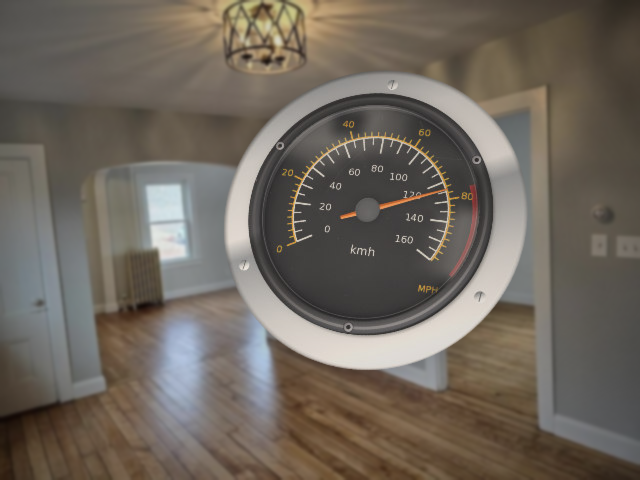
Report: 125 km/h
